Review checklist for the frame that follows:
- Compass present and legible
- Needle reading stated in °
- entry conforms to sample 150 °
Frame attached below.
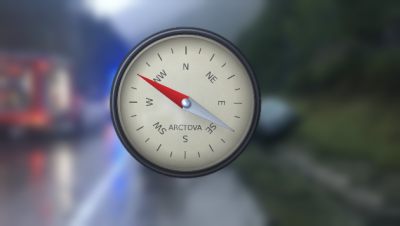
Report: 300 °
